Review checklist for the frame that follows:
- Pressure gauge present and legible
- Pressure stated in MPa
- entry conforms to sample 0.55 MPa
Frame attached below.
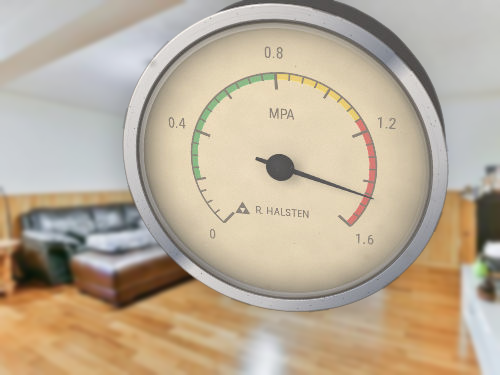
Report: 1.45 MPa
